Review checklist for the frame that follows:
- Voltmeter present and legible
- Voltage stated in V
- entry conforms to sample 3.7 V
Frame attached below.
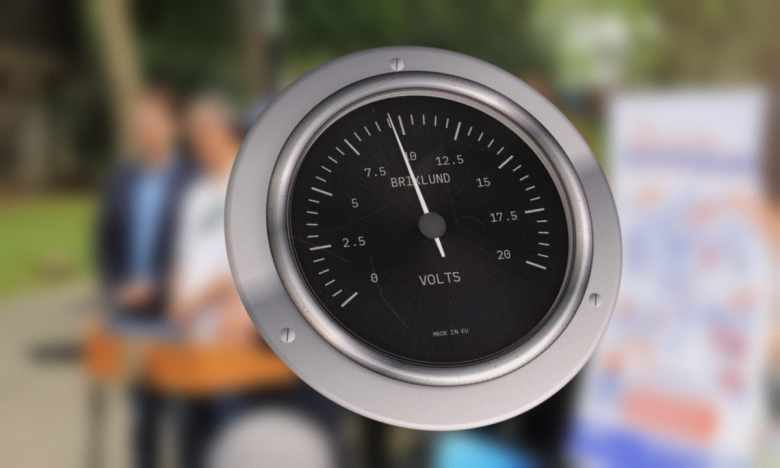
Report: 9.5 V
